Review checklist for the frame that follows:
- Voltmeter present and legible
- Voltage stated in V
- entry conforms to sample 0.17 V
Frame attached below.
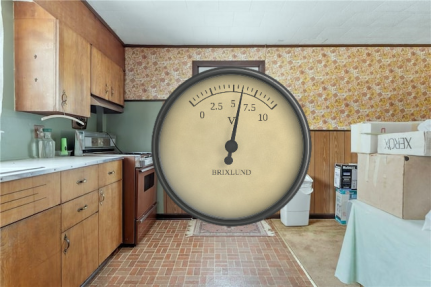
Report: 6 V
